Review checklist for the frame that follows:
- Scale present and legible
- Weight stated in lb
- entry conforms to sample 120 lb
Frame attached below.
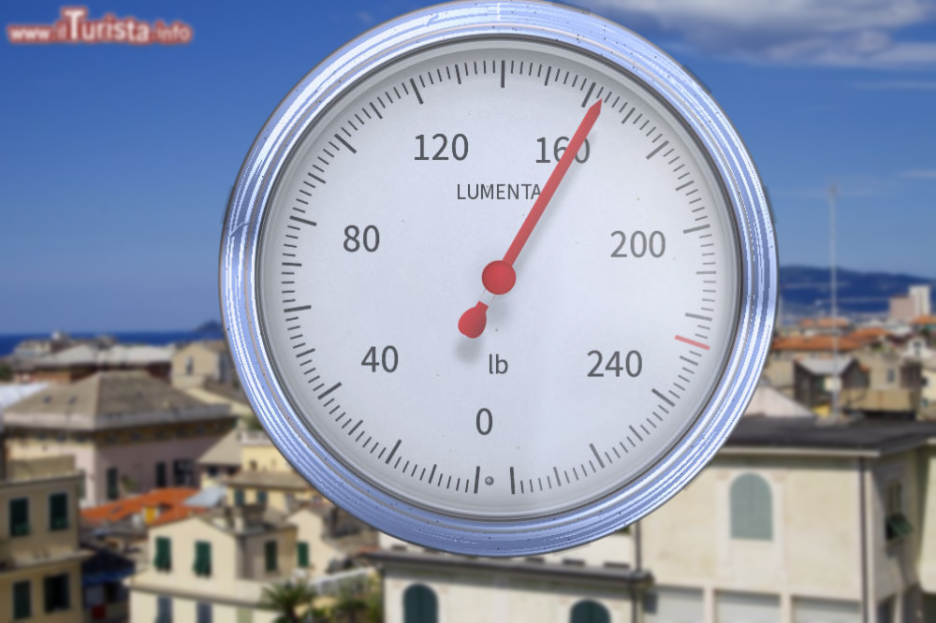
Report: 163 lb
